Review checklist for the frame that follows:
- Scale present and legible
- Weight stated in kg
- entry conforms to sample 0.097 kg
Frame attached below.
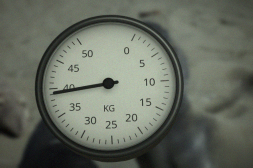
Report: 39 kg
